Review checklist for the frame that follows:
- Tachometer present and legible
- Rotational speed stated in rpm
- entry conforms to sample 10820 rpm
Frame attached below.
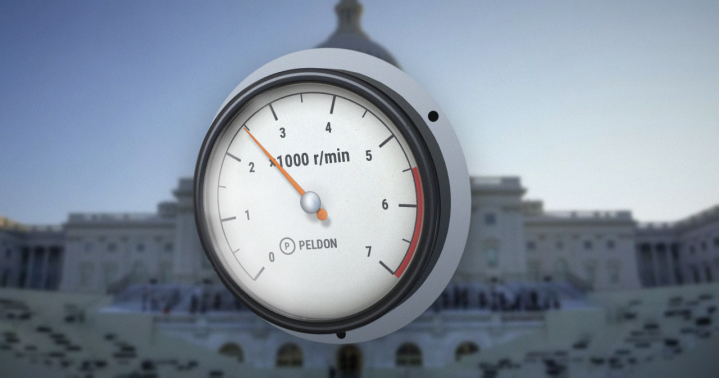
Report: 2500 rpm
